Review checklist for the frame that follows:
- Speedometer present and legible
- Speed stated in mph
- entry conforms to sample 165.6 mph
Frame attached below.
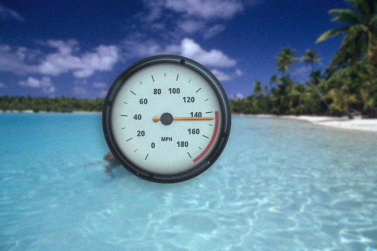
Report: 145 mph
